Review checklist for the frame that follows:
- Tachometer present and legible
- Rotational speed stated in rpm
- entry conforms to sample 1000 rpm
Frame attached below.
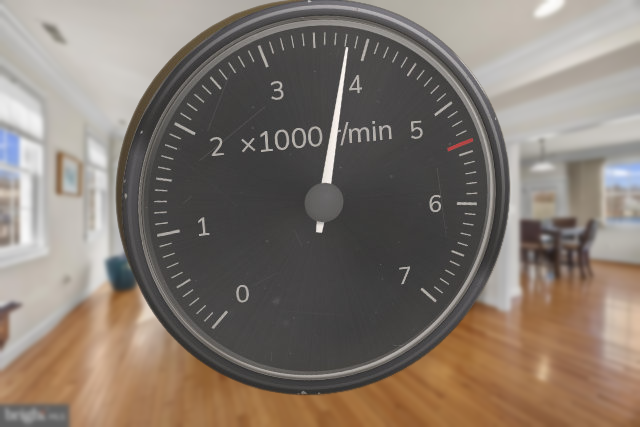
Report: 3800 rpm
